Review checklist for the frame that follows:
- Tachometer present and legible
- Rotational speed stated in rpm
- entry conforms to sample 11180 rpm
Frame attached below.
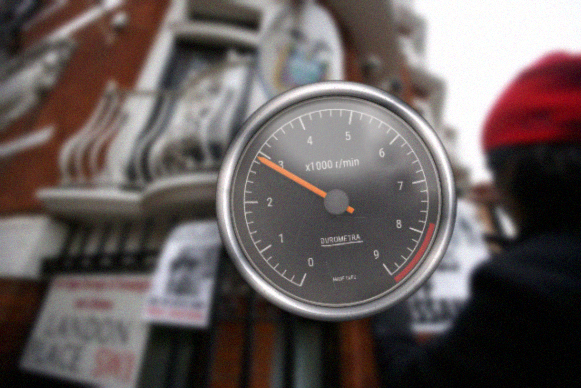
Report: 2900 rpm
